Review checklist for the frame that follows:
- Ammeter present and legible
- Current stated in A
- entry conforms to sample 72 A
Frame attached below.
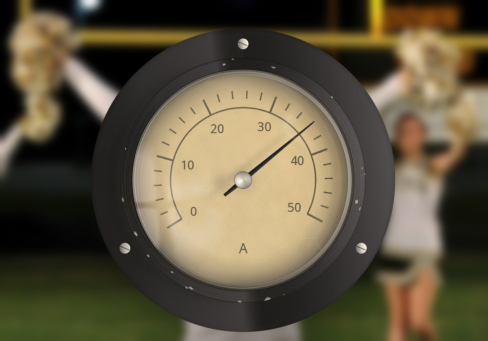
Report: 36 A
